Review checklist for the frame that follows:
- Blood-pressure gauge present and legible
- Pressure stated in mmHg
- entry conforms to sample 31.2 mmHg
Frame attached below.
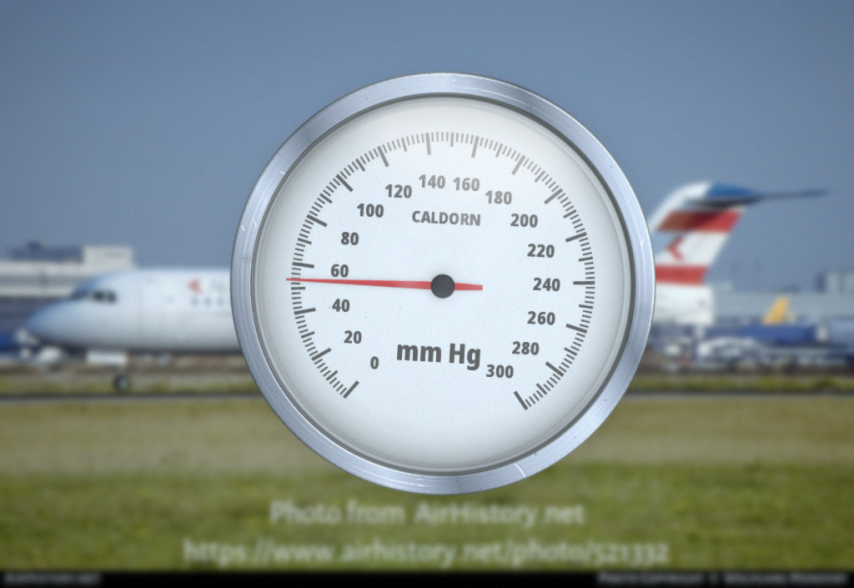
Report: 54 mmHg
